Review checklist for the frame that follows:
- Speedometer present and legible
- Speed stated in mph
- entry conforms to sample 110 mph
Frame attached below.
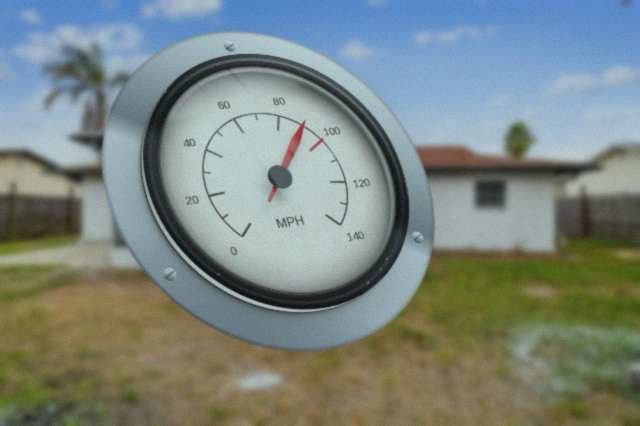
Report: 90 mph
